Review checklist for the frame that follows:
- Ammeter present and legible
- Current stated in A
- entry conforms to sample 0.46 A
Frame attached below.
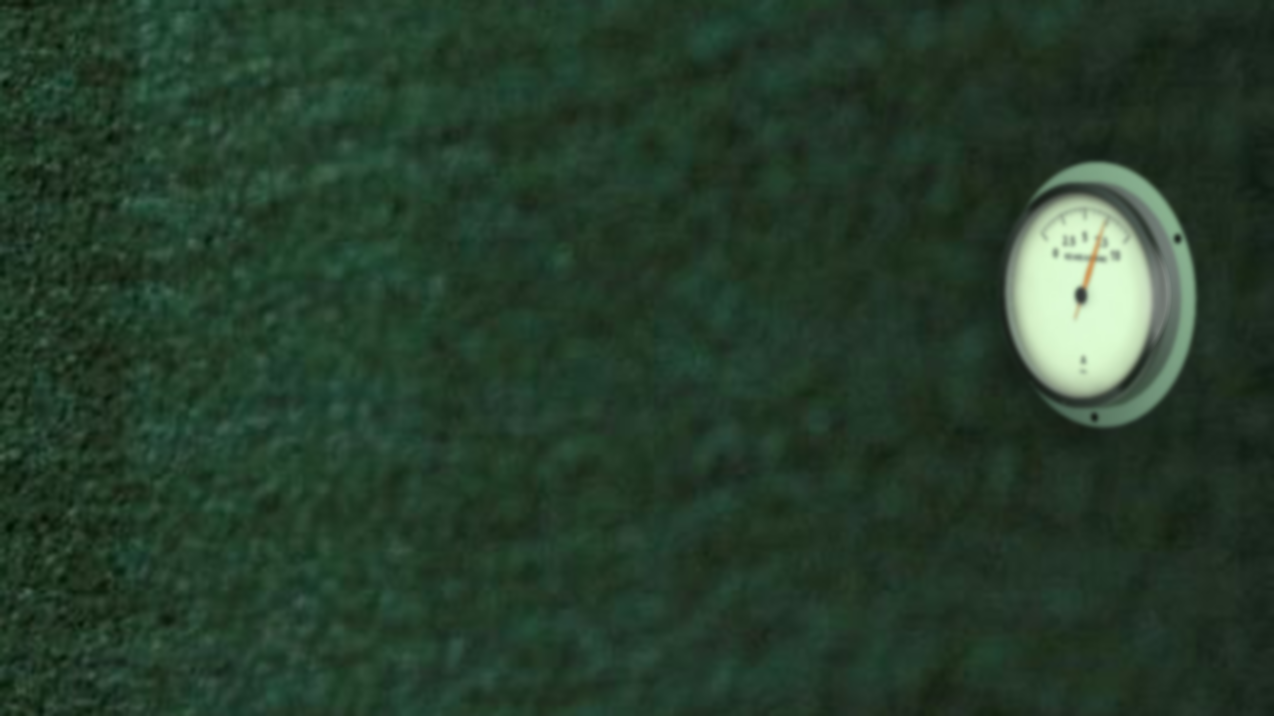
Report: 7.5 A
